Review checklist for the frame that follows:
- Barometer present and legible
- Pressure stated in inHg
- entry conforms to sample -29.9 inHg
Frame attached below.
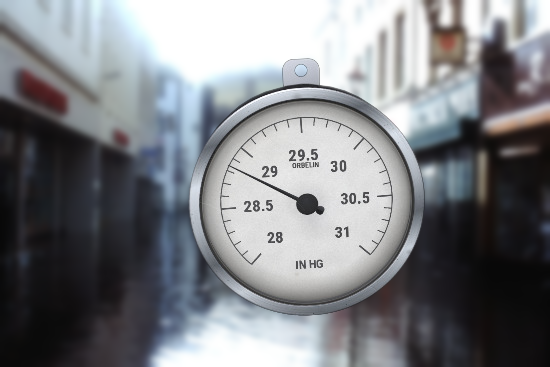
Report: 28.85 inHg
